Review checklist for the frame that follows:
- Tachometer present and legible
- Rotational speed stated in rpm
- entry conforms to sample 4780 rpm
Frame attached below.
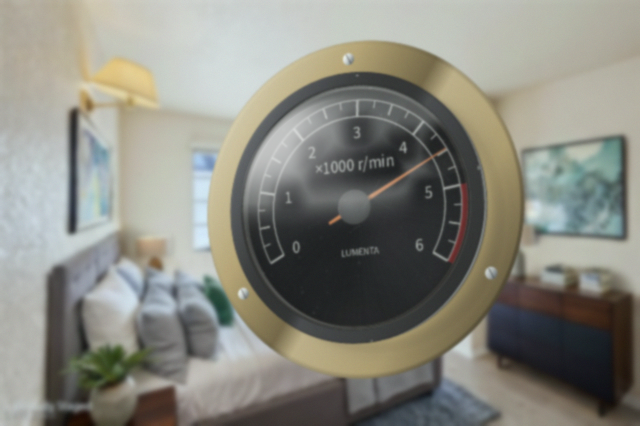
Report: 4500 rpm
